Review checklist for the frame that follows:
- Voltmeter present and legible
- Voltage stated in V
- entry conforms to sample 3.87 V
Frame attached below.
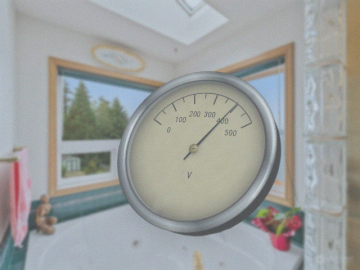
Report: 400 V
